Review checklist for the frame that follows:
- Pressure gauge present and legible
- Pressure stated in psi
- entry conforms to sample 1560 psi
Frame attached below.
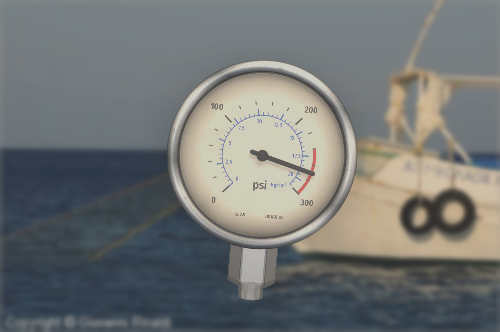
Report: 270 psi
